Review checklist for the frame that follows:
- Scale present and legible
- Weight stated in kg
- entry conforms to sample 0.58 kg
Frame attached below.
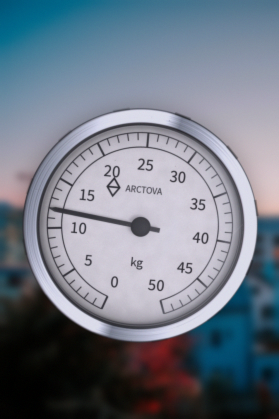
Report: 12 kg
